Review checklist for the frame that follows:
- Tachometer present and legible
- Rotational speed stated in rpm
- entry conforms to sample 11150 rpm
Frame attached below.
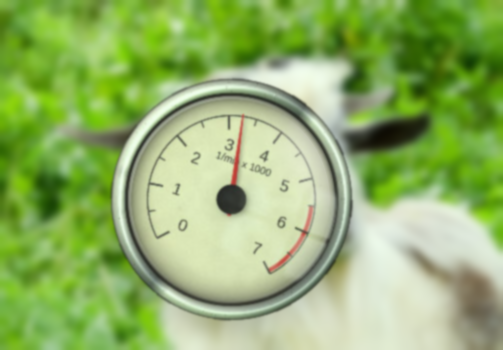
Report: 3250 rpm
